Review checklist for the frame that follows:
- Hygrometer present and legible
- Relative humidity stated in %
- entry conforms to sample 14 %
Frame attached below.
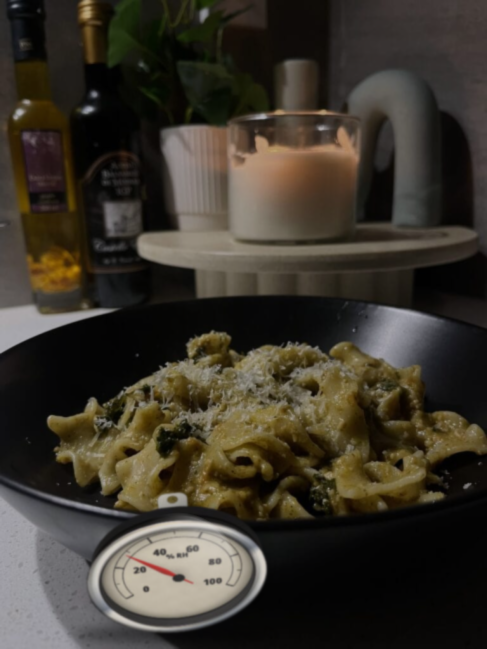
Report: 30 %
